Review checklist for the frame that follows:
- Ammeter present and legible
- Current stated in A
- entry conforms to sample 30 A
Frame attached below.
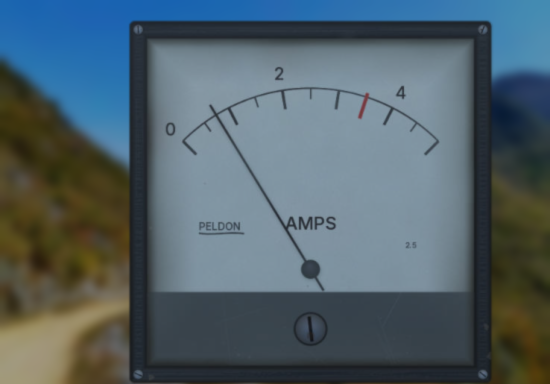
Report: 0.75 A
